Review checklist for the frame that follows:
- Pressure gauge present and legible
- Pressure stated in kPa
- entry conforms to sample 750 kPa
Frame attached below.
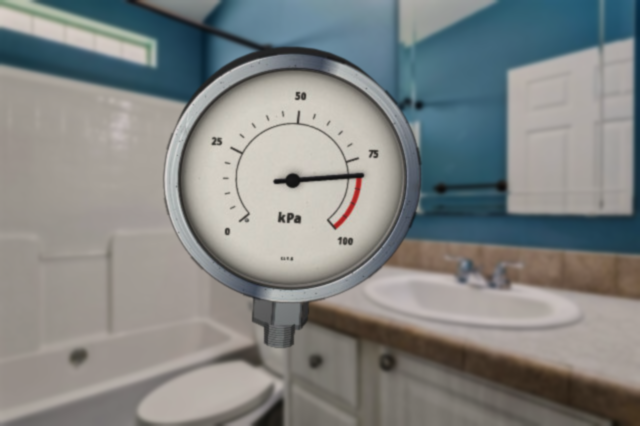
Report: 80 kPa
